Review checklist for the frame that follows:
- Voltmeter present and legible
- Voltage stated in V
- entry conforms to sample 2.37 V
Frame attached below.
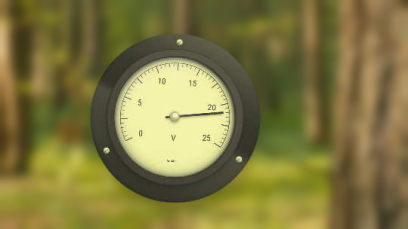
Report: 21 V
